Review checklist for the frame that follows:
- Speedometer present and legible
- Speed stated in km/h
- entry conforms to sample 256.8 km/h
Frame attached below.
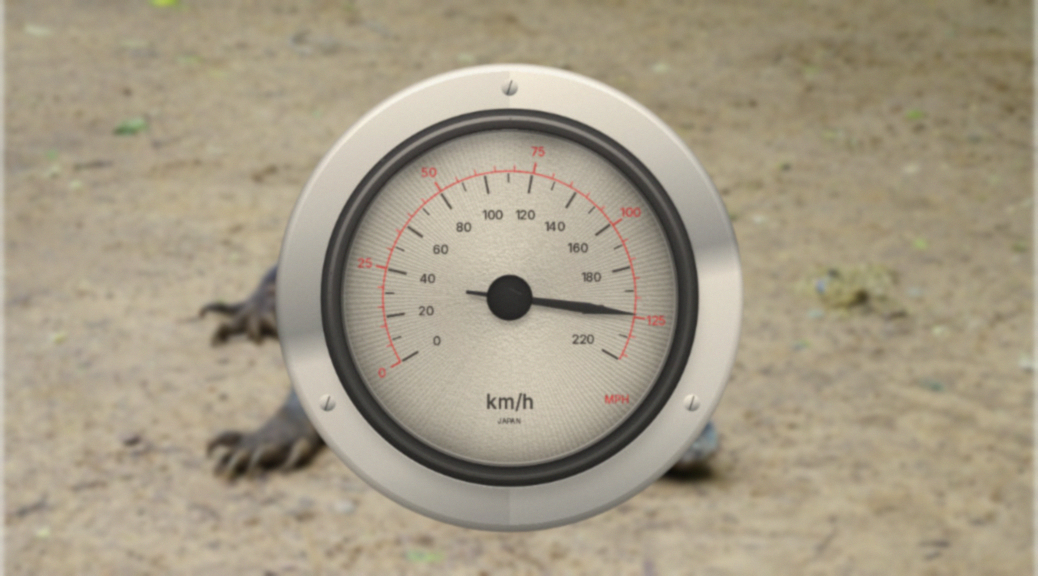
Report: 200 km/h
